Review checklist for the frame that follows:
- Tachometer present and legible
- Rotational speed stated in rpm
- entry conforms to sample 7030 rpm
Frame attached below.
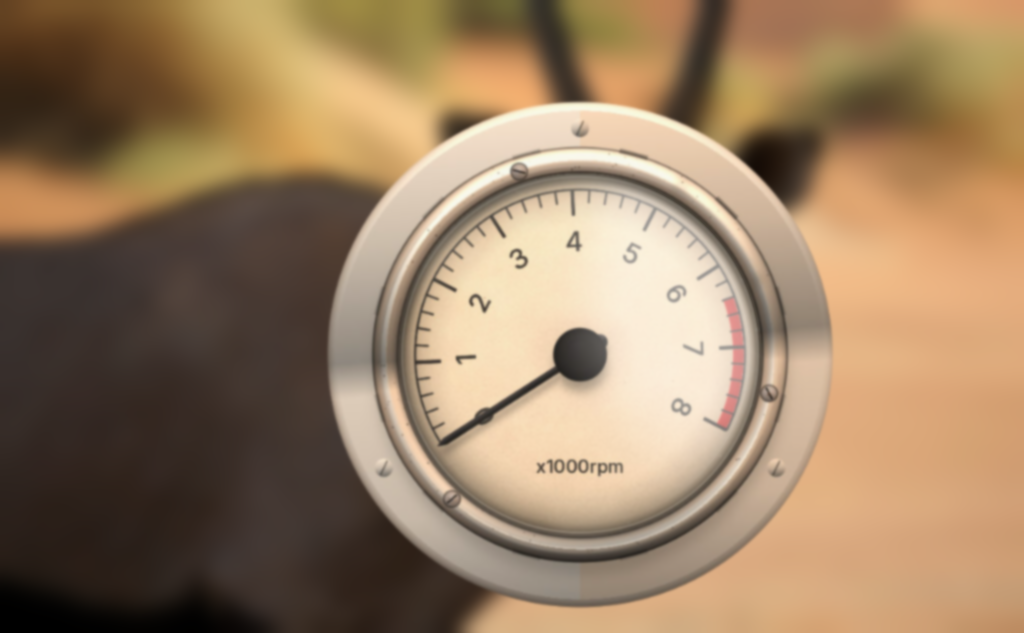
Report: 0 rpm
